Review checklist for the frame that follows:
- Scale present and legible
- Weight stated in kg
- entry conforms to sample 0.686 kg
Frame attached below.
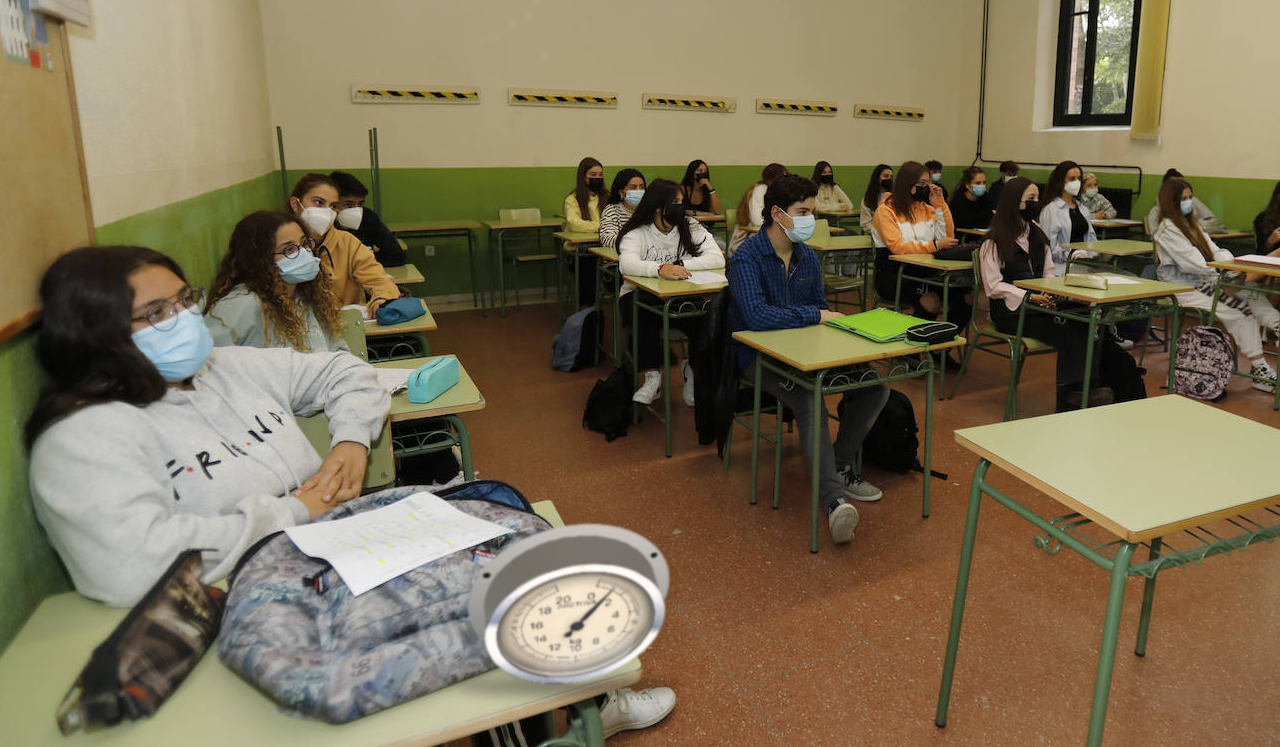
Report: 1 kg
